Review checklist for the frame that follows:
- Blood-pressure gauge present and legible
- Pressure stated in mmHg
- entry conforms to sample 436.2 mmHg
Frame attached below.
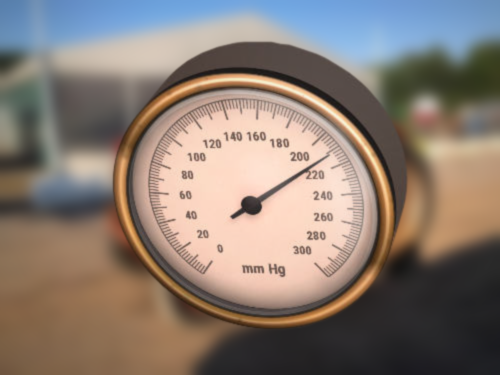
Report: 210 mmHg
